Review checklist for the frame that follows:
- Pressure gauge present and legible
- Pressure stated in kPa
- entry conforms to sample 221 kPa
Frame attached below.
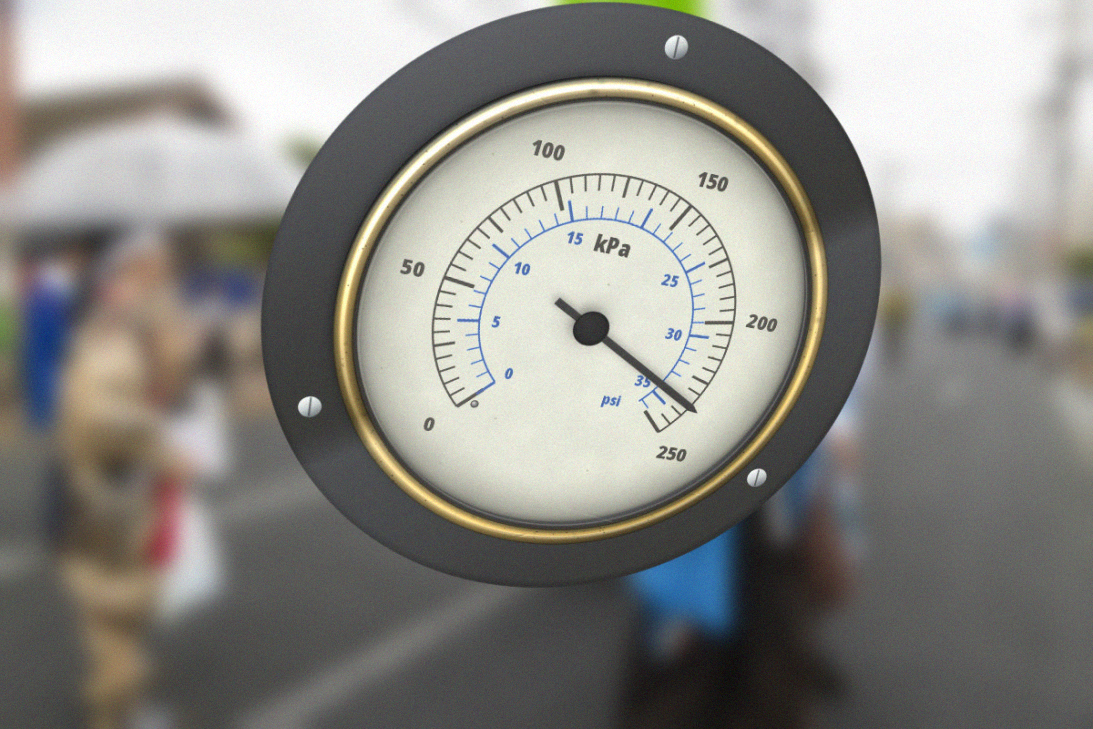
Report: 235 kPa
